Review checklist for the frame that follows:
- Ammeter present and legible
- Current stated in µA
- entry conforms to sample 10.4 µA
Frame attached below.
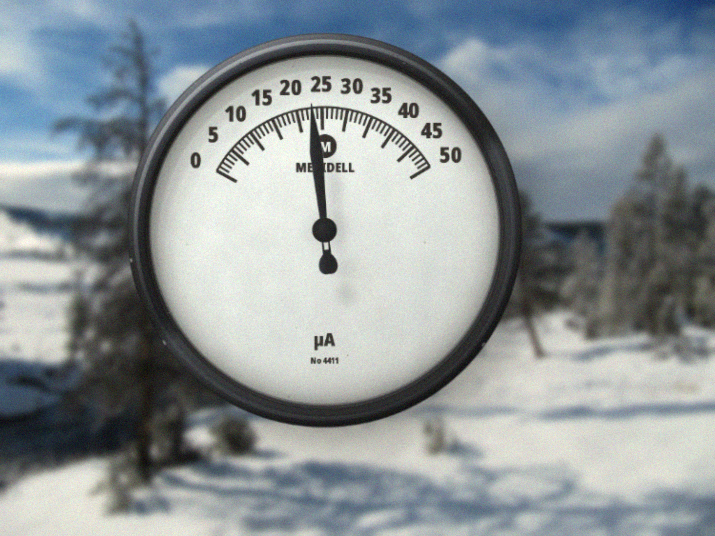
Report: 23 µA
